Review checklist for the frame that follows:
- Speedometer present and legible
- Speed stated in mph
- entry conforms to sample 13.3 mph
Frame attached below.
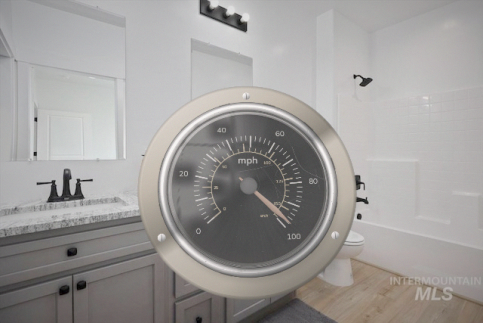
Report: 98 mph
